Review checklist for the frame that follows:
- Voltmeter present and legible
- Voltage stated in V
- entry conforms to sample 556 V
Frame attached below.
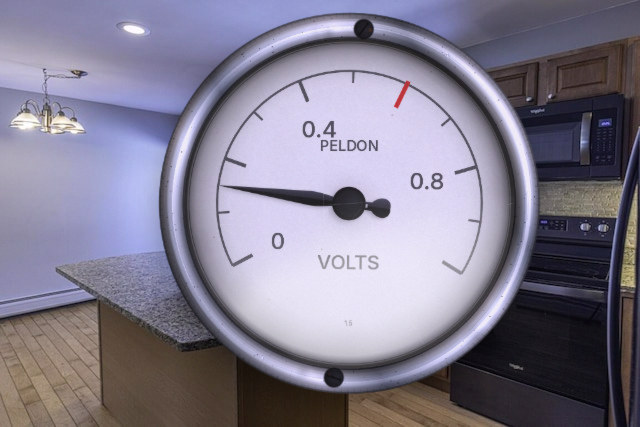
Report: 0.15 V
